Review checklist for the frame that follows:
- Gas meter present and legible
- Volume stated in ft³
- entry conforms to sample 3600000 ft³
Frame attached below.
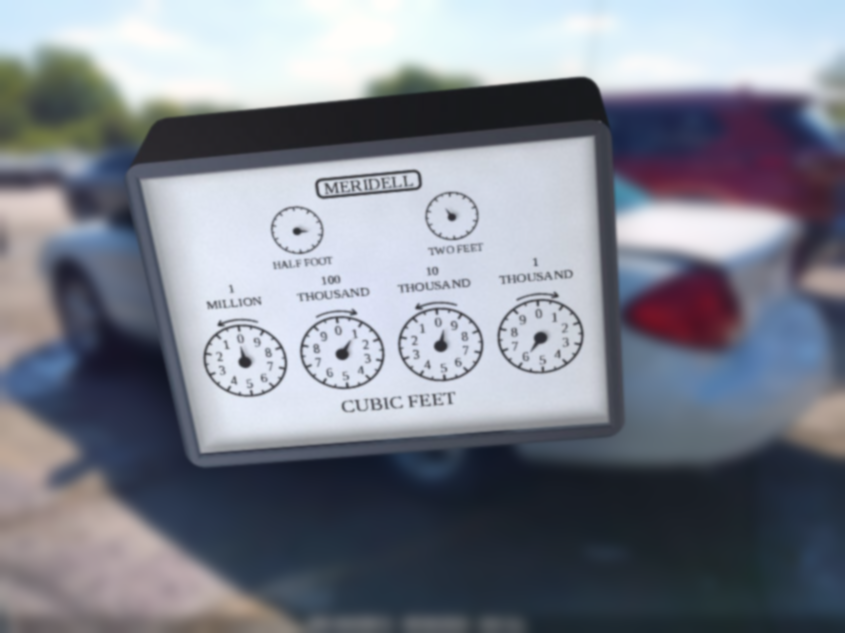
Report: 9600 ft³
